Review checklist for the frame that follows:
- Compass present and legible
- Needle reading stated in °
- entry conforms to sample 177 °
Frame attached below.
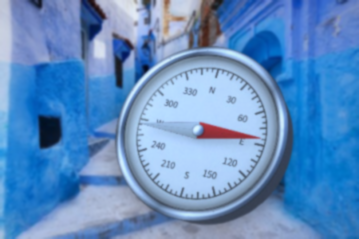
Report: 85 °
